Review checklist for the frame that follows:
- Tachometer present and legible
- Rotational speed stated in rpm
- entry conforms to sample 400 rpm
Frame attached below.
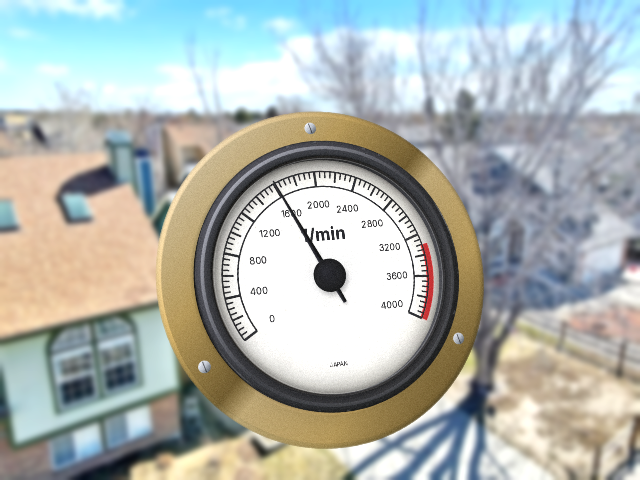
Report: 1600 rpm
